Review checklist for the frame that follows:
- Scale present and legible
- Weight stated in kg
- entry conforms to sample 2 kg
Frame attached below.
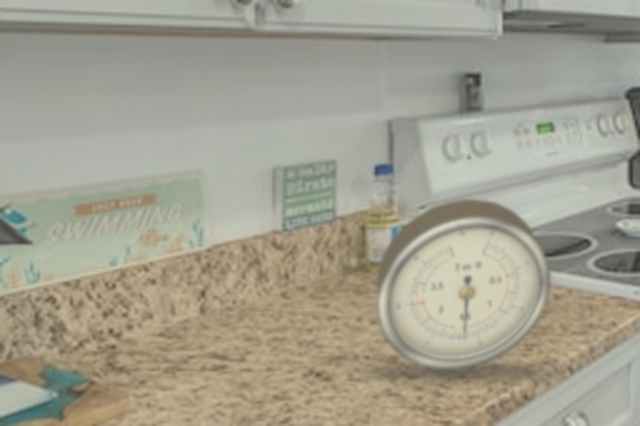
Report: 1.5 kg
